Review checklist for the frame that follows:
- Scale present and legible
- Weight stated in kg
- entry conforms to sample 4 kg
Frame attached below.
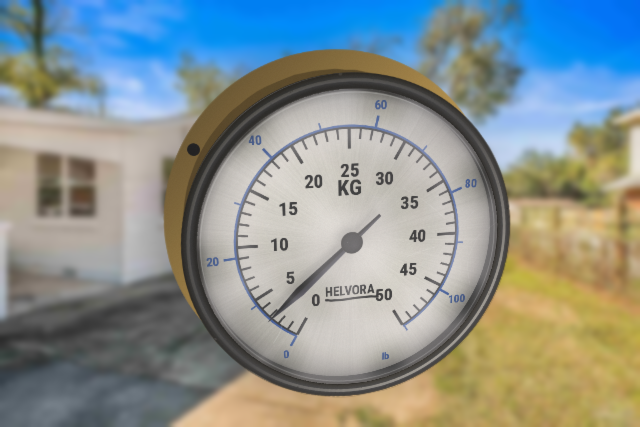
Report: 3 kg
